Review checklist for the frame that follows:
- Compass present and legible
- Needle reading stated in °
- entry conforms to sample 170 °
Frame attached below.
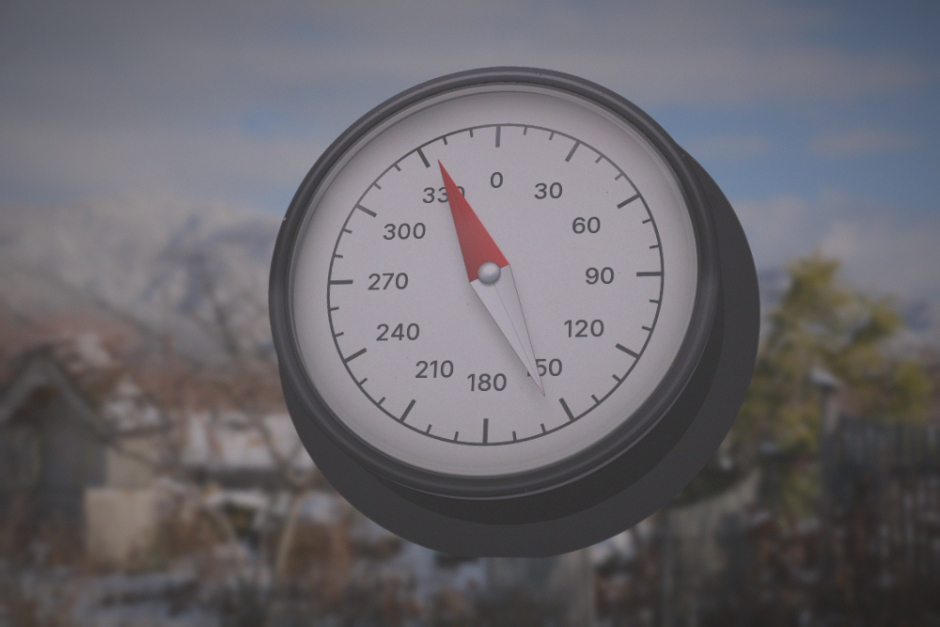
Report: 335 °
